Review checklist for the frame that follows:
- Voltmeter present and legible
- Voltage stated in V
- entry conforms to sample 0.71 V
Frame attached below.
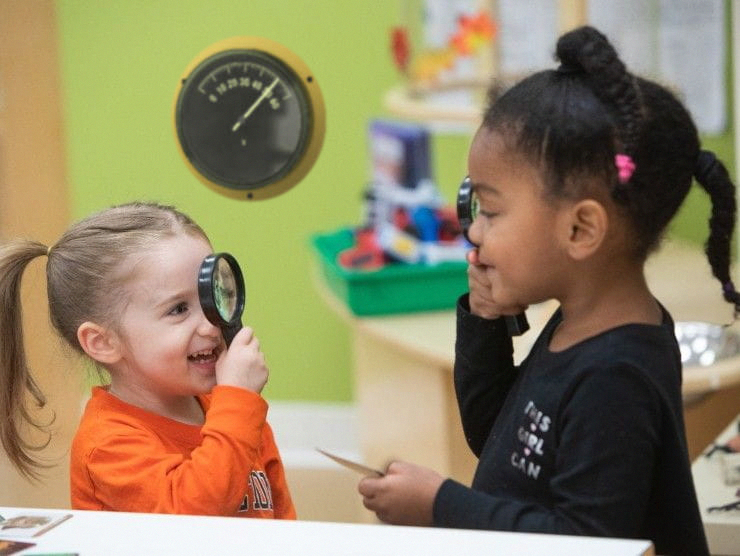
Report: 50 V
